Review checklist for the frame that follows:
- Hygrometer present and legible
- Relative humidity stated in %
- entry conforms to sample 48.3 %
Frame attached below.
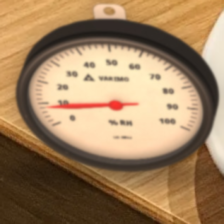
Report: 10 %
